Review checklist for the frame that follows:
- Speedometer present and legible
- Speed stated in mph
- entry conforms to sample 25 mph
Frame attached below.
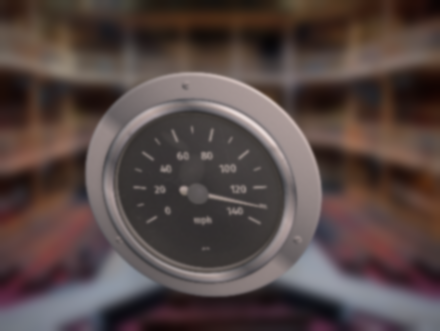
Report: 130 mph
